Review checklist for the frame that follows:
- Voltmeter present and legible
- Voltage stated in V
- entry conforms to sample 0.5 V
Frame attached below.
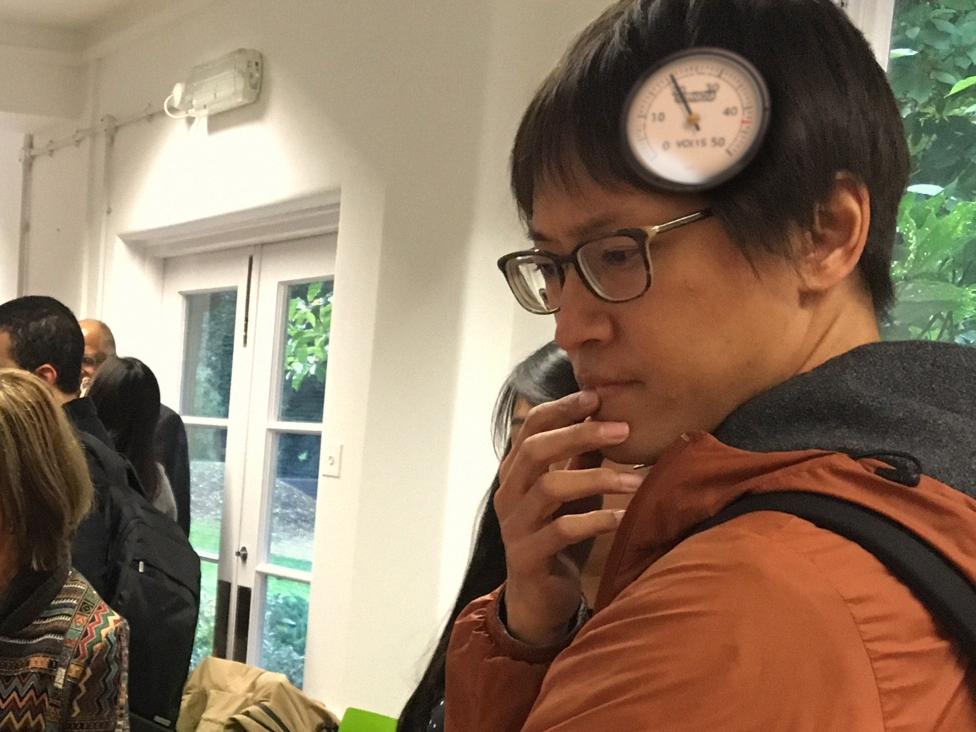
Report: 20 V
